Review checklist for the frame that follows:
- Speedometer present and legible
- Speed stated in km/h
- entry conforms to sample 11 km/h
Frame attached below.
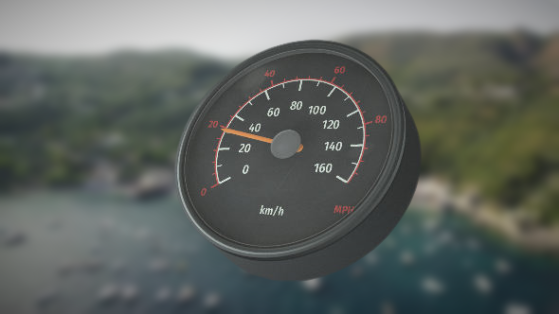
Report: 30 km/h
